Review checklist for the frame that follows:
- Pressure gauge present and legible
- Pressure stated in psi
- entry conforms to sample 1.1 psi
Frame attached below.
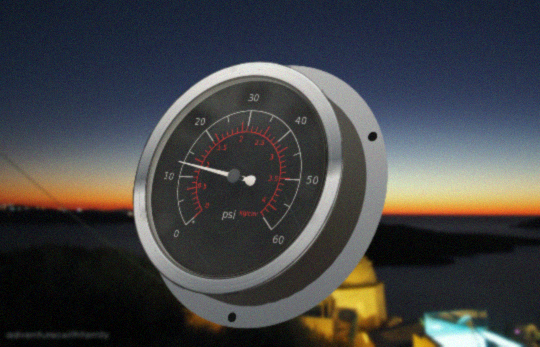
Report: 12.5 psi
